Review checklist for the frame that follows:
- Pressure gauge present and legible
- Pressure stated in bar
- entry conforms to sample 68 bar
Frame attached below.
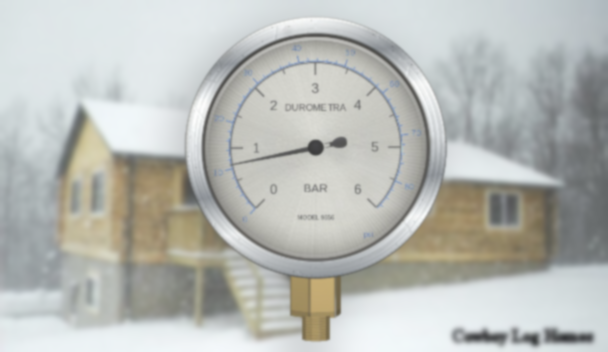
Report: 0.75 bar
